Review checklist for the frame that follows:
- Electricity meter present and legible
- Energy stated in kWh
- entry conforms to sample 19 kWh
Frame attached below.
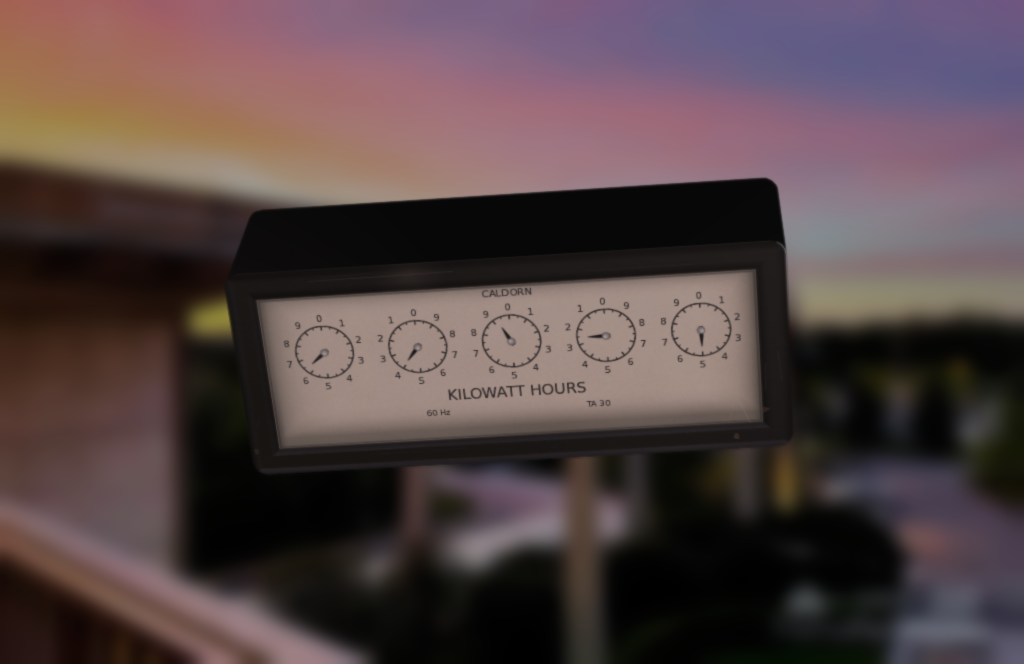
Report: 63925 kWh
